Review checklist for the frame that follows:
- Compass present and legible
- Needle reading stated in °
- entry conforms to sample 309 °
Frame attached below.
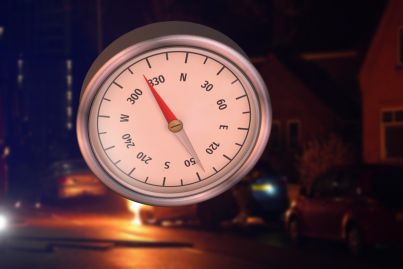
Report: 322.5 °
